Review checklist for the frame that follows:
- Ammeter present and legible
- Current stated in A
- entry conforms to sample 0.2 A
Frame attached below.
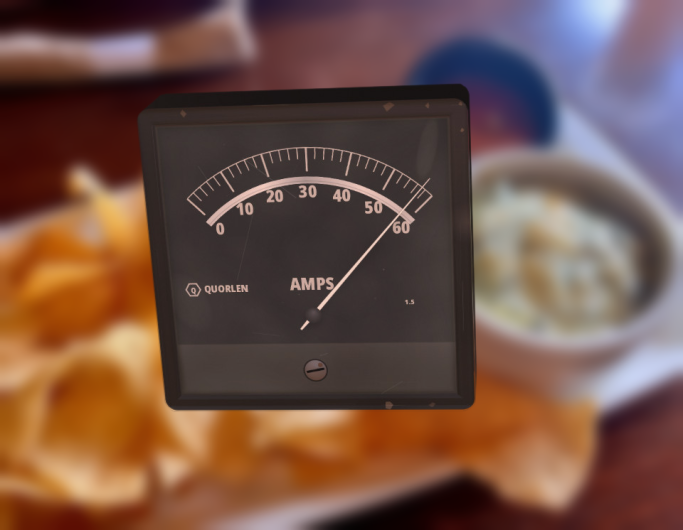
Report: 57 A
